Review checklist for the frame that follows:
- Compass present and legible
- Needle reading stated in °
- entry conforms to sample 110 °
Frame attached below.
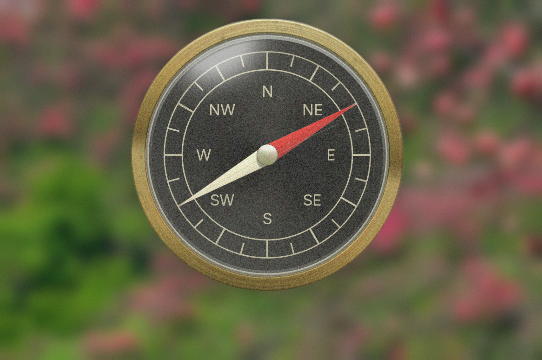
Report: 60 °
